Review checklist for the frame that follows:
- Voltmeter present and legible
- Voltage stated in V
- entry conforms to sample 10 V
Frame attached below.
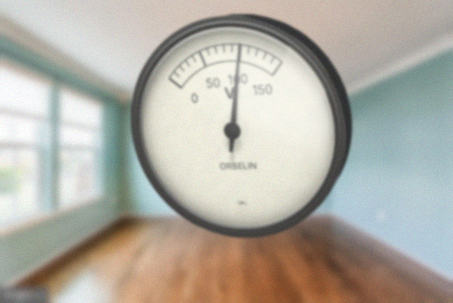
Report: 100 V
